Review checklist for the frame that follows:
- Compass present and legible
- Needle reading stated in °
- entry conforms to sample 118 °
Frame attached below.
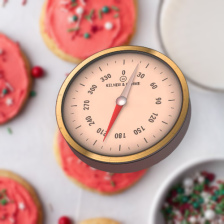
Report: 200 °
